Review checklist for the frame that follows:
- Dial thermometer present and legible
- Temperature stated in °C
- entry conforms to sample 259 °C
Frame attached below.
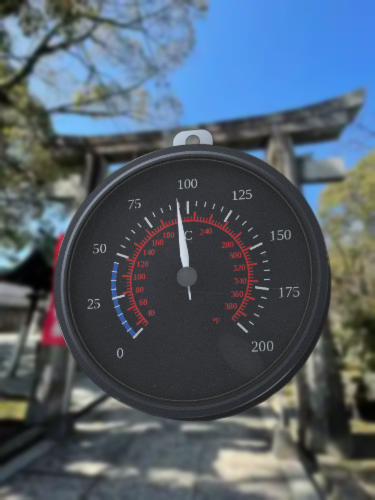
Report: 95 °C
